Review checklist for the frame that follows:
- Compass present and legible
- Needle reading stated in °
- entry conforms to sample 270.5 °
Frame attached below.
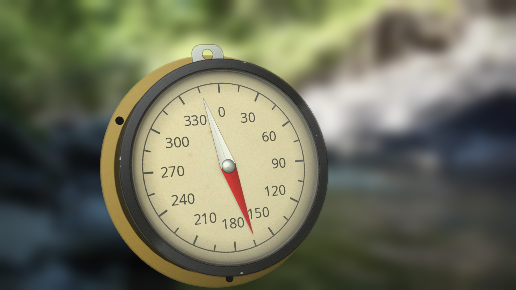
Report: 165 °
